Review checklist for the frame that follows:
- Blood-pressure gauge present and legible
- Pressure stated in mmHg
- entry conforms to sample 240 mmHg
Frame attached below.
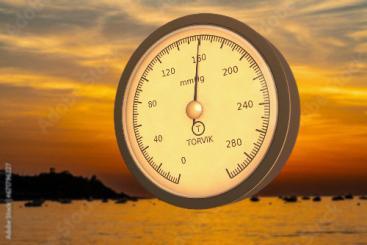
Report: 160 mmHg
